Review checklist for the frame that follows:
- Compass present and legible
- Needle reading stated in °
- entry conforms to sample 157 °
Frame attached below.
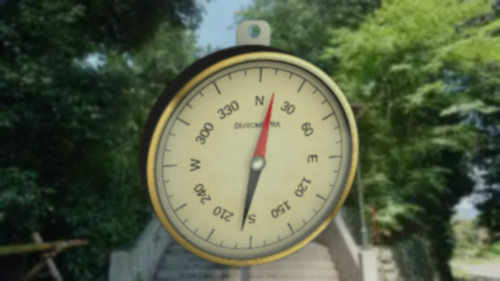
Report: 10 °
